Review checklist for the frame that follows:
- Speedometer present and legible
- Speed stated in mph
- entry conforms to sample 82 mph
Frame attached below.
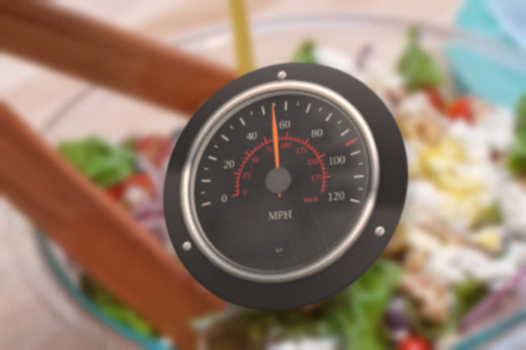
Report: 55 mph
